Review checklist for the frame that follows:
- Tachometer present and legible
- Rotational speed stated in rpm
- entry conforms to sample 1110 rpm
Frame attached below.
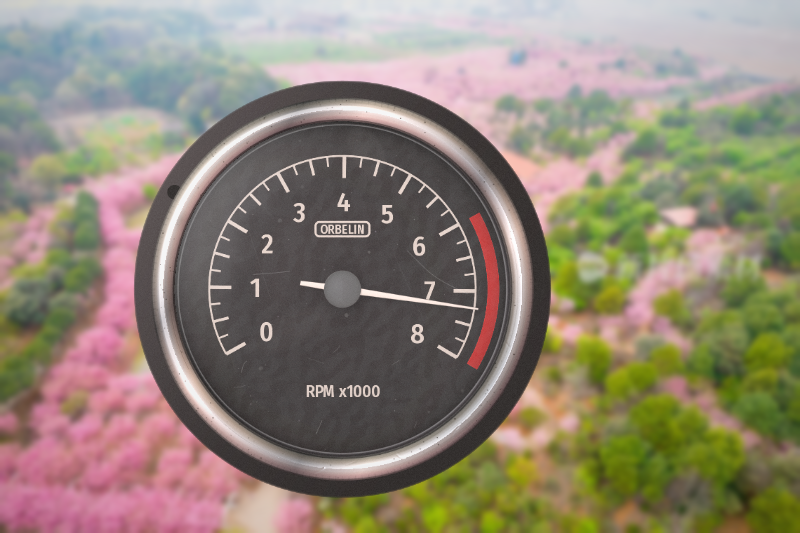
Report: 7250 rpm
